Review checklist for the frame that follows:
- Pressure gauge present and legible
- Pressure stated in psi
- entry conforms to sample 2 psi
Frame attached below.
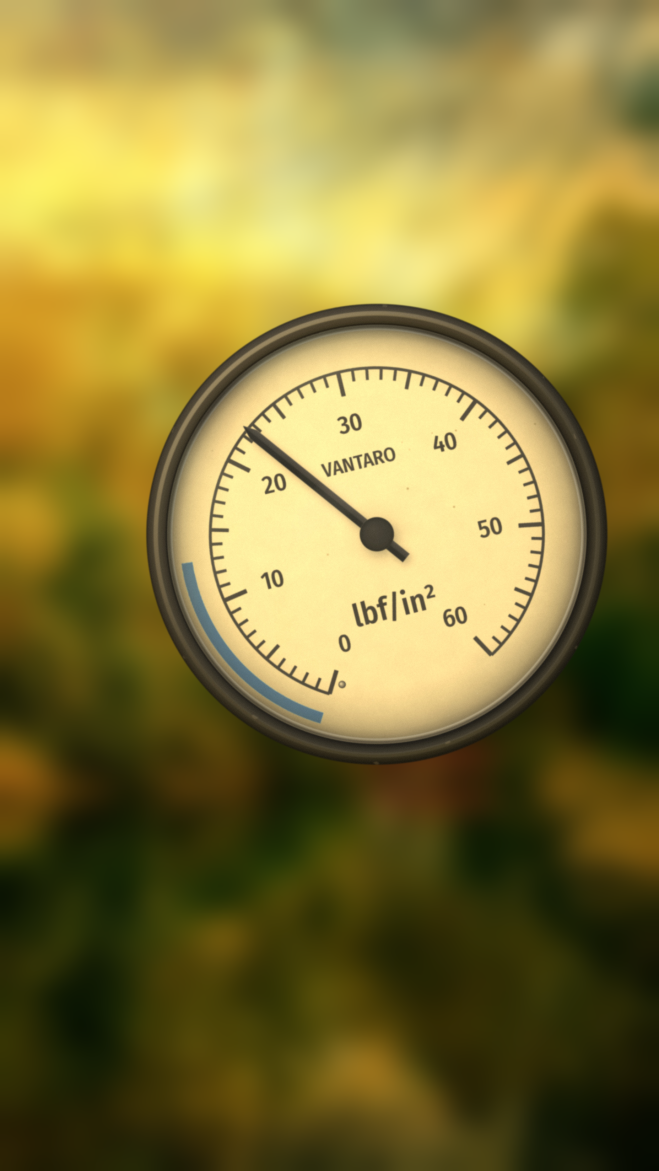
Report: 22.5 psi
